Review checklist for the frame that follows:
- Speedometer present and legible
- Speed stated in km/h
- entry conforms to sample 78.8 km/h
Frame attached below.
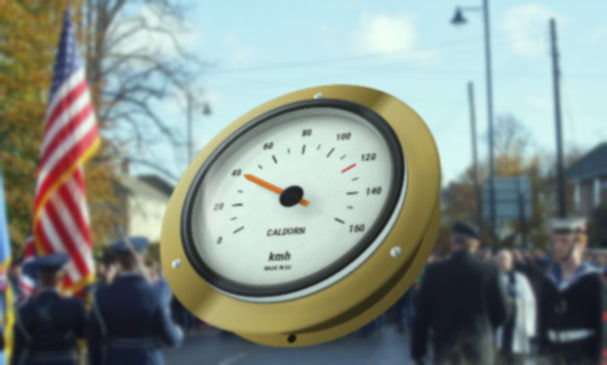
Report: 40 km/h
